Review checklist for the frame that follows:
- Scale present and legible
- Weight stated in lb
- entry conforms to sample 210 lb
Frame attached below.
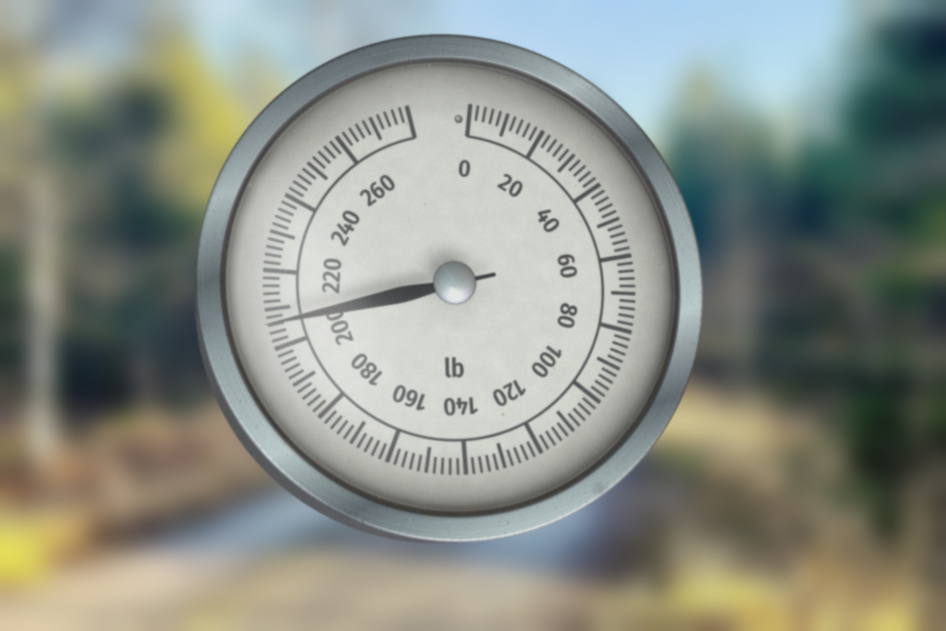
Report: 206 lb
